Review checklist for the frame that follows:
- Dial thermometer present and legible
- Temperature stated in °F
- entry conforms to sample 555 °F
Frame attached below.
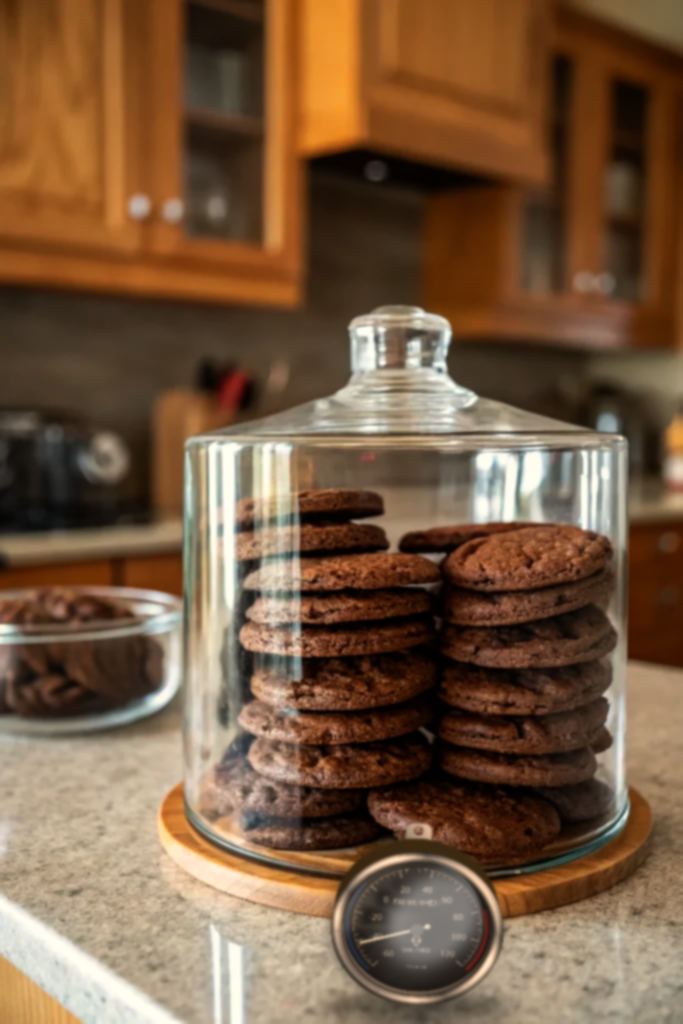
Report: -40 °F
